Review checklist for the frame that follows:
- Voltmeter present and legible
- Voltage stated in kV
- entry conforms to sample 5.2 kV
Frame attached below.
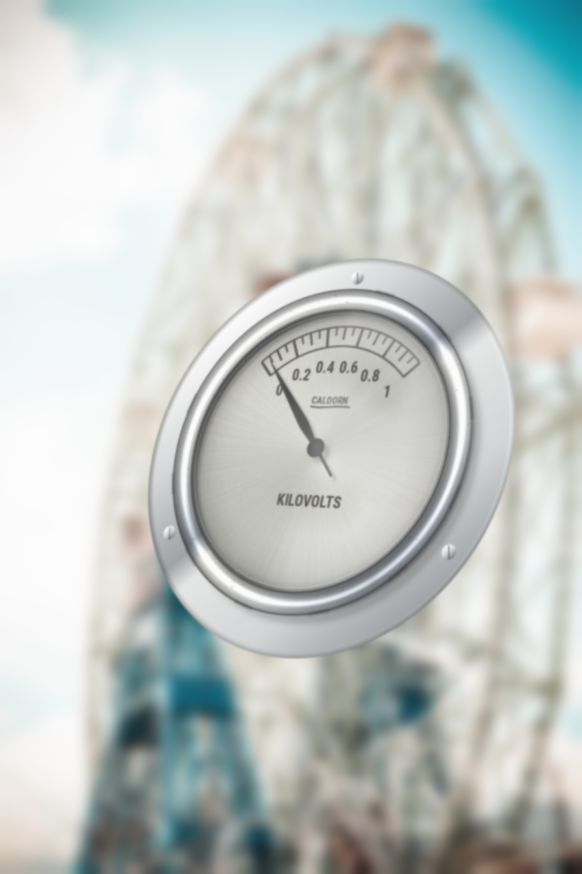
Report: 0.05 kV
